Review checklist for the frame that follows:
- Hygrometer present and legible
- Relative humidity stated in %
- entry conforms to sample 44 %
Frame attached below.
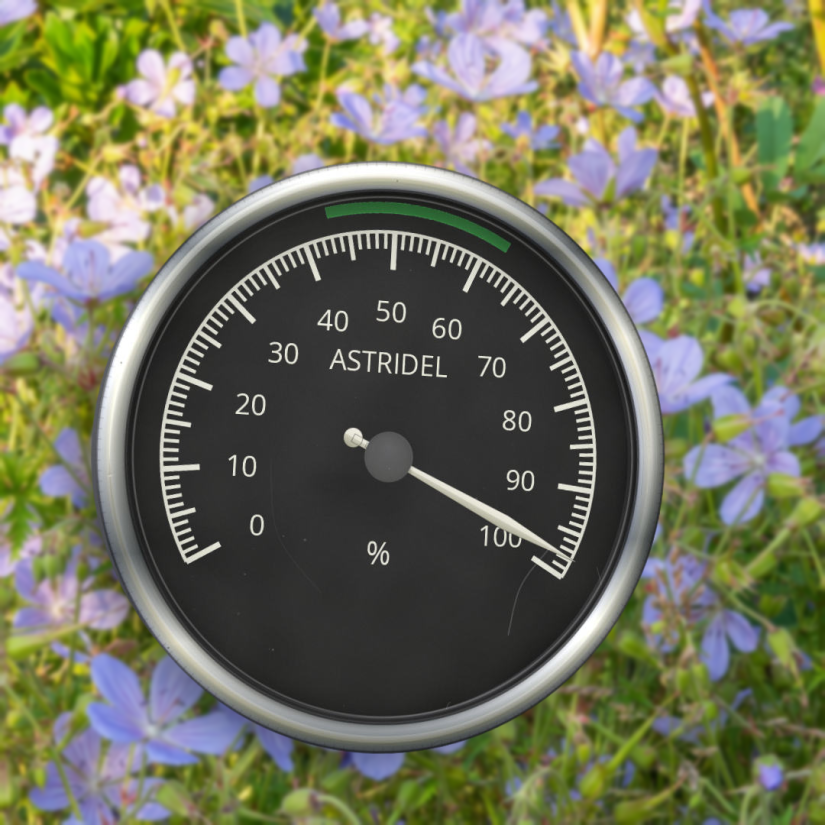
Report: 98 %
